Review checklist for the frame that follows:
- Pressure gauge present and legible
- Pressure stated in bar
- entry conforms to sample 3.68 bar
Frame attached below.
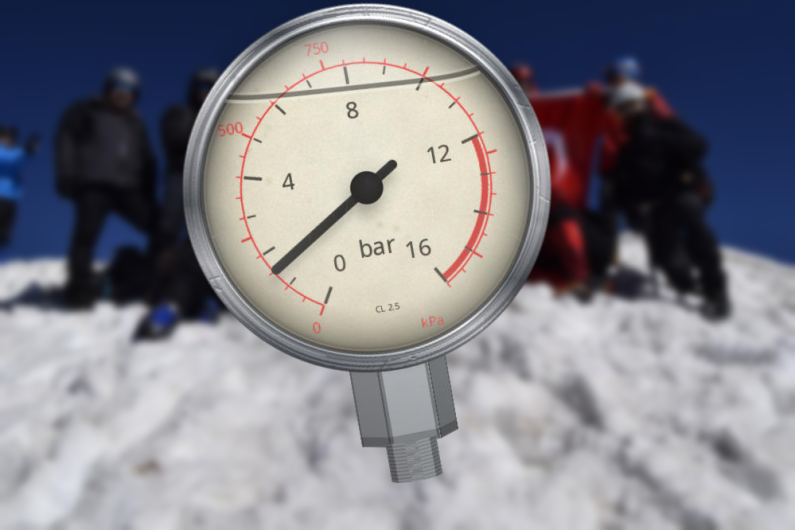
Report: 1.5 bar
